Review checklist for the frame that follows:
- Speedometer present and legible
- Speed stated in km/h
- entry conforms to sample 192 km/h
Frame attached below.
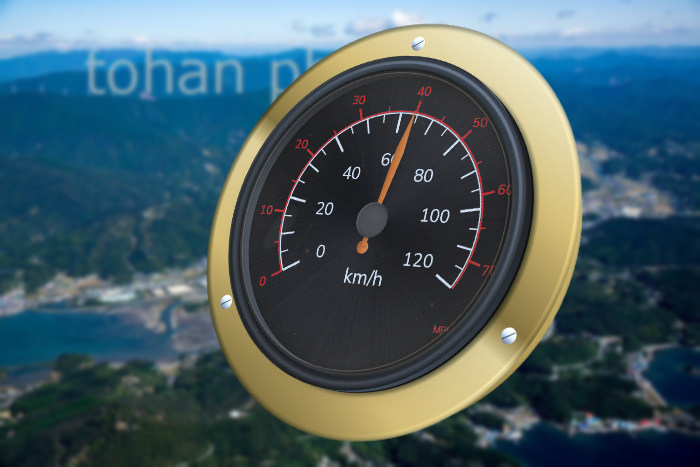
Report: 65 km/h
